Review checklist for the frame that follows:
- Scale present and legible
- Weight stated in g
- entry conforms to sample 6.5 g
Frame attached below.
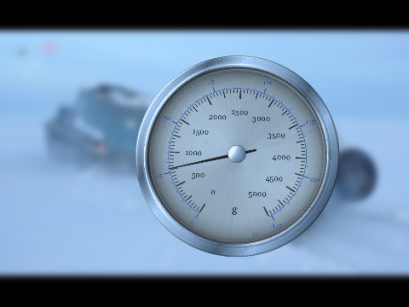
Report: 750 g
